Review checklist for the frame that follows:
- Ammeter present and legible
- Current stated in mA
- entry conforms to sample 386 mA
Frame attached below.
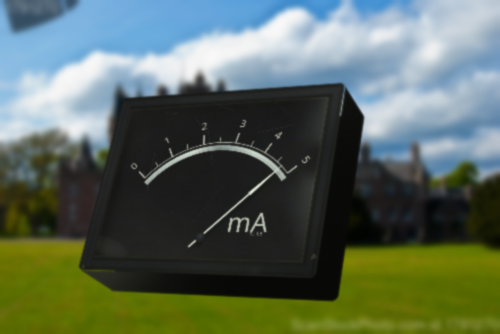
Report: 4.75 mA
